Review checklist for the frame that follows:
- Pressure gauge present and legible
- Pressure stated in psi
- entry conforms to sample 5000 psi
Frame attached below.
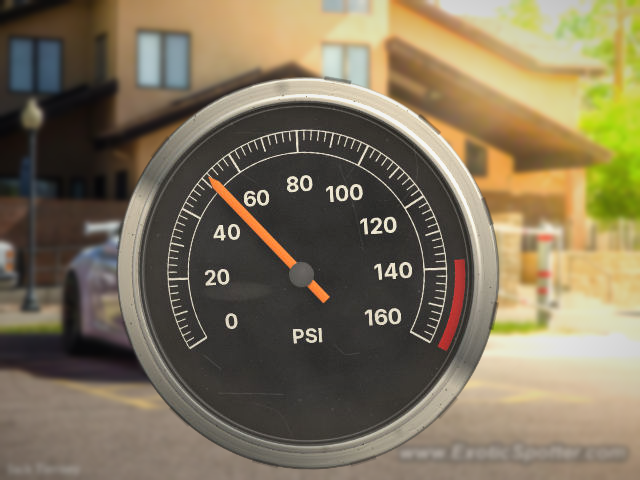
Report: 52 psi
